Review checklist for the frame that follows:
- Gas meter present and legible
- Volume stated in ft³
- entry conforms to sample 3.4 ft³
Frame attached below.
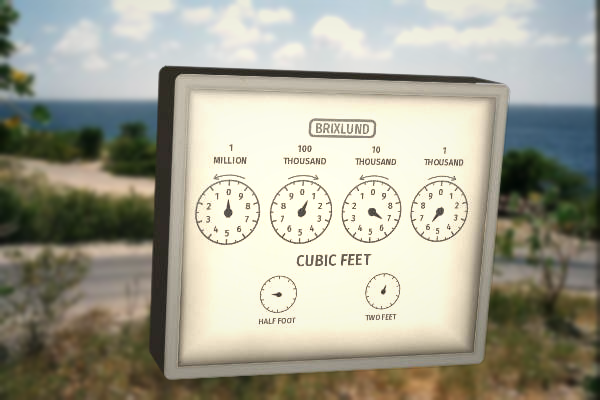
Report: 6600 ft³
